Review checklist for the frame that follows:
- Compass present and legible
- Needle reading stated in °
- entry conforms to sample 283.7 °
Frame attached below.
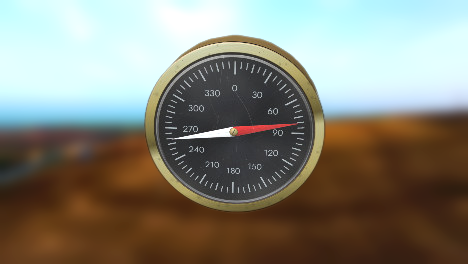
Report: 80 °
